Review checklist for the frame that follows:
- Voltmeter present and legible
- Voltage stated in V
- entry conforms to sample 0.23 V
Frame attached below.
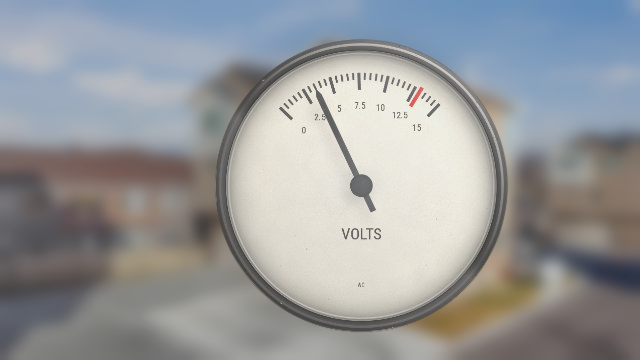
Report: 3.5 V
